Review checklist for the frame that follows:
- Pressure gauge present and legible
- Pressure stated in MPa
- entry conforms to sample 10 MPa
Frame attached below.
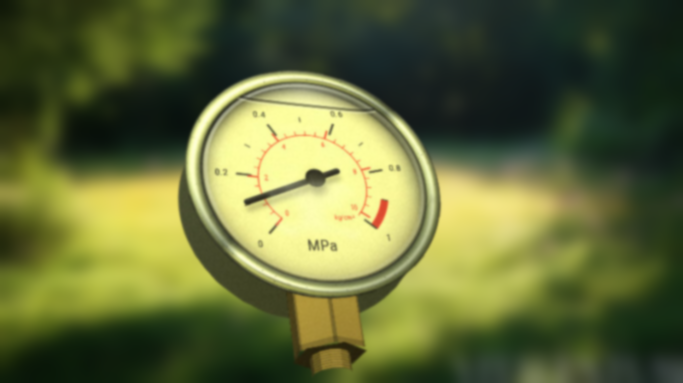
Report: 0.1 MPa
